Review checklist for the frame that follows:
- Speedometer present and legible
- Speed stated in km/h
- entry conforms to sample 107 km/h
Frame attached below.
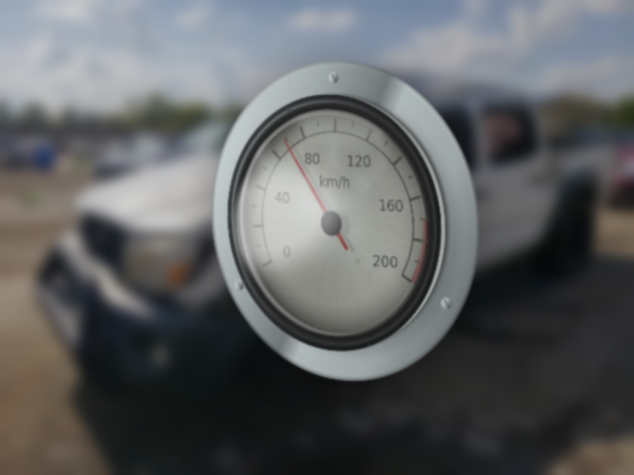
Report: 70 km/h
